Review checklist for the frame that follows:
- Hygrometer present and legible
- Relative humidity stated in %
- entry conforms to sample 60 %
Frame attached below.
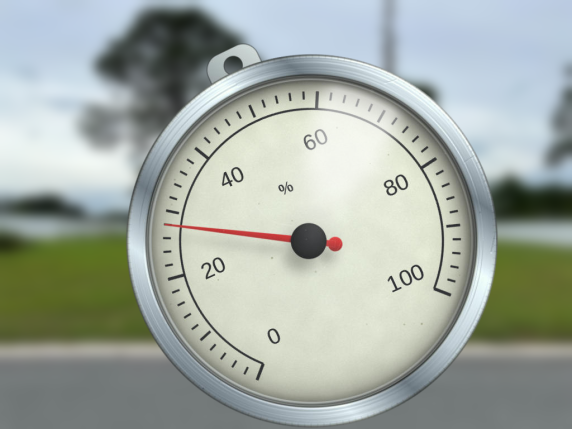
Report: 28 %
